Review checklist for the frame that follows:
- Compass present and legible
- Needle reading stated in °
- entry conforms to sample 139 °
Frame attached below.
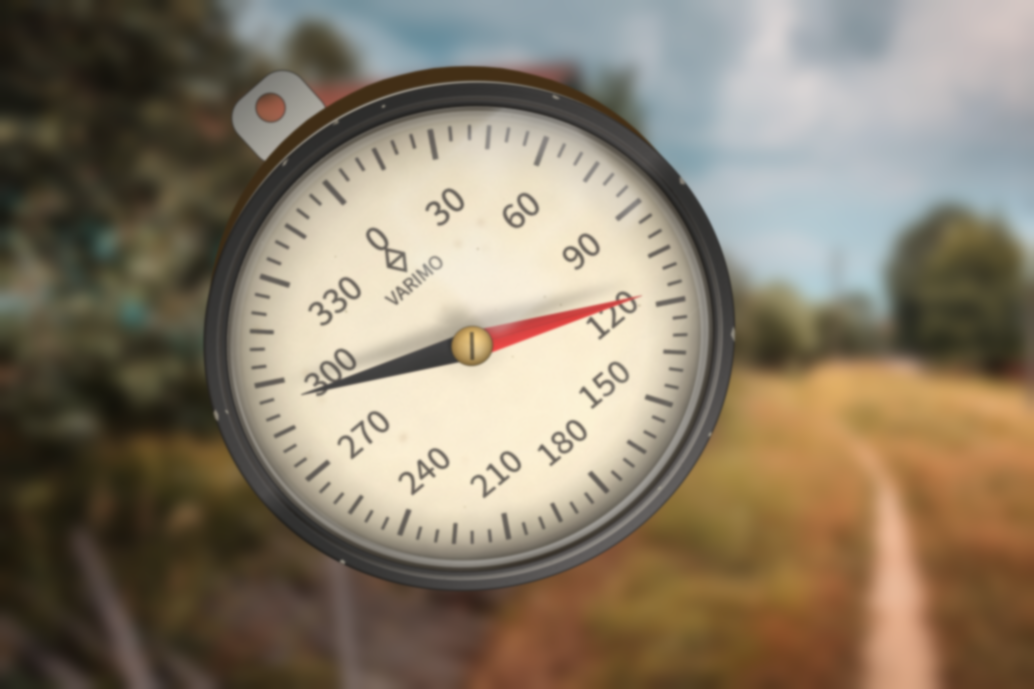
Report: 115 °
